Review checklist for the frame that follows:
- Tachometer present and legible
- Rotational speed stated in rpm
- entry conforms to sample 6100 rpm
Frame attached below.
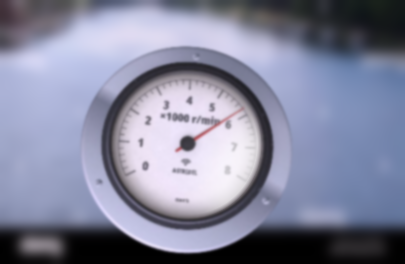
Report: 5800 rpm
